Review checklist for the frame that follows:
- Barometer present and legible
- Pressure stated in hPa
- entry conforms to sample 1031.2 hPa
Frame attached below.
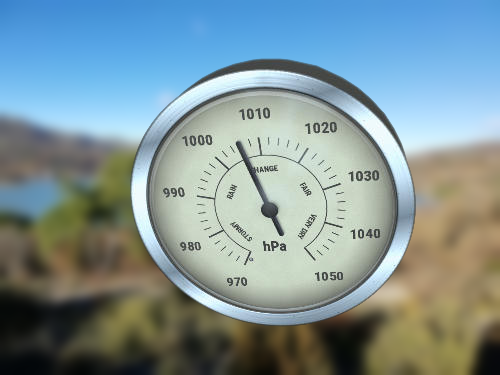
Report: 1006 hPa
